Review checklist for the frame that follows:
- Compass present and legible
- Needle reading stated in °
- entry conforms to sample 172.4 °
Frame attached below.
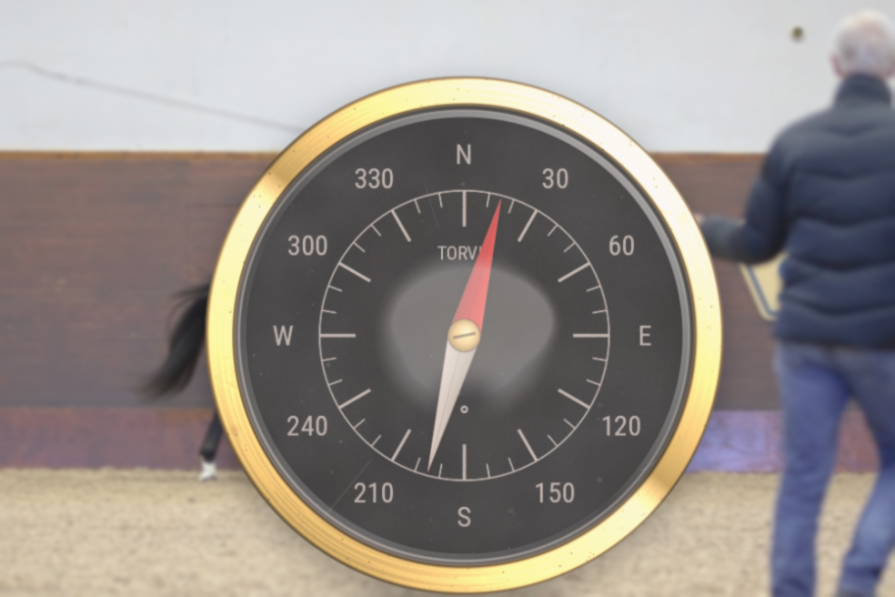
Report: 15 °
